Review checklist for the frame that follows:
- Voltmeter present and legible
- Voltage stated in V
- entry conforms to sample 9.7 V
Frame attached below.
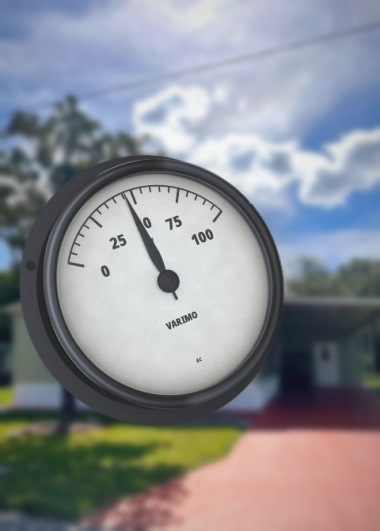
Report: 45 V
